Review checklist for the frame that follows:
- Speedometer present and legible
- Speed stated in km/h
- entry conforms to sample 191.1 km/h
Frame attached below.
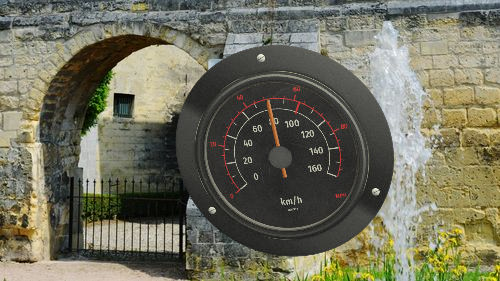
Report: 80 km/h
